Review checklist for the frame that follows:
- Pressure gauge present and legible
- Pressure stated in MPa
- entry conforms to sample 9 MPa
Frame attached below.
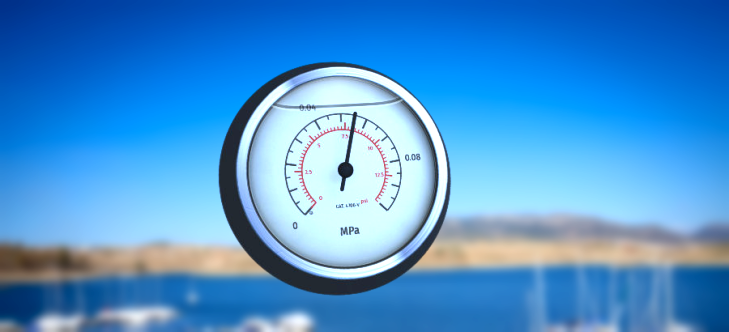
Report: 0.055 MPa
